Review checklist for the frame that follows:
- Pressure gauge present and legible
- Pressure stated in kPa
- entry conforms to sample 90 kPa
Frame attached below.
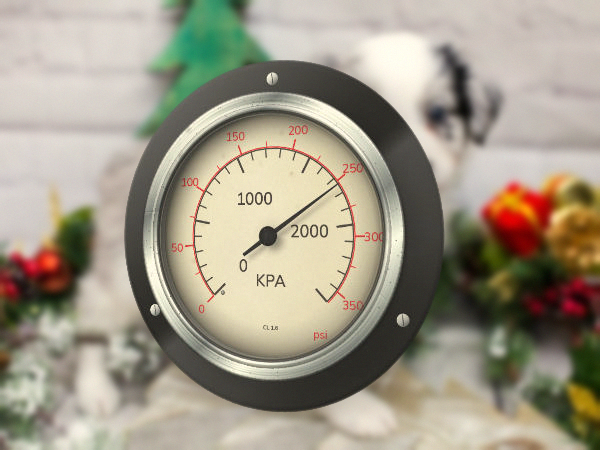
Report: 1750 kPa
